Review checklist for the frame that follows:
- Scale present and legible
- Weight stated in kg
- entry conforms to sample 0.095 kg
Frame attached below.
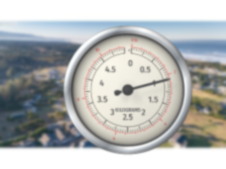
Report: 1 kg
